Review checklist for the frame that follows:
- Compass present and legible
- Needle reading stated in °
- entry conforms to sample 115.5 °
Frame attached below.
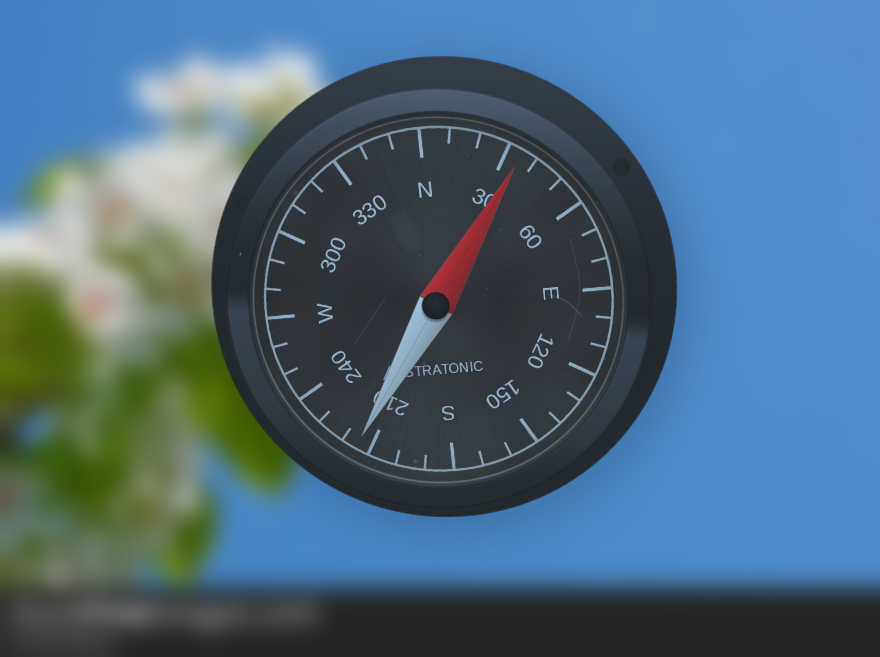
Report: 35 °
